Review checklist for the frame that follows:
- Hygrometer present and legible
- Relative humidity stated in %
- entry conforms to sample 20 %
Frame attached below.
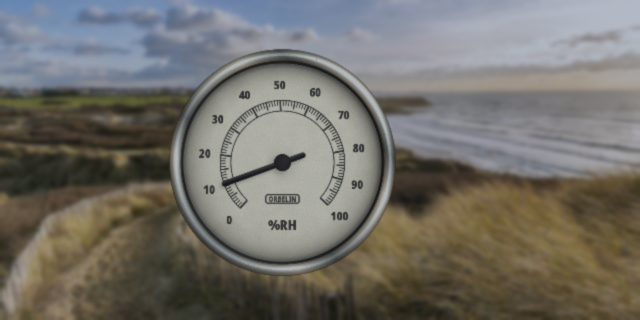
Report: 10 %
